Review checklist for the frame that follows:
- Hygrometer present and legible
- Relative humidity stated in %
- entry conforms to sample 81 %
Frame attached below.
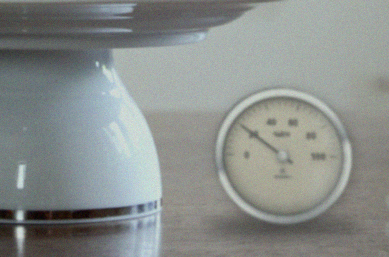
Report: 20 %
